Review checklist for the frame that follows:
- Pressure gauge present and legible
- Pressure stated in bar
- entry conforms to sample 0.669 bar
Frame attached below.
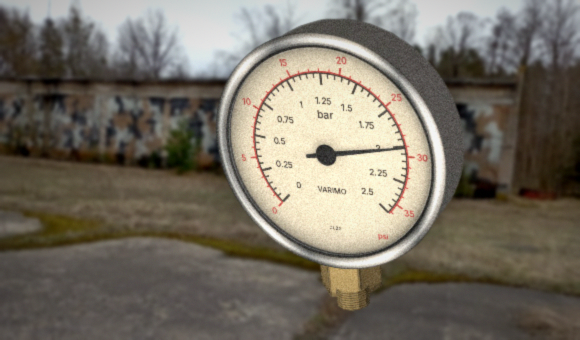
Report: 2 bar
